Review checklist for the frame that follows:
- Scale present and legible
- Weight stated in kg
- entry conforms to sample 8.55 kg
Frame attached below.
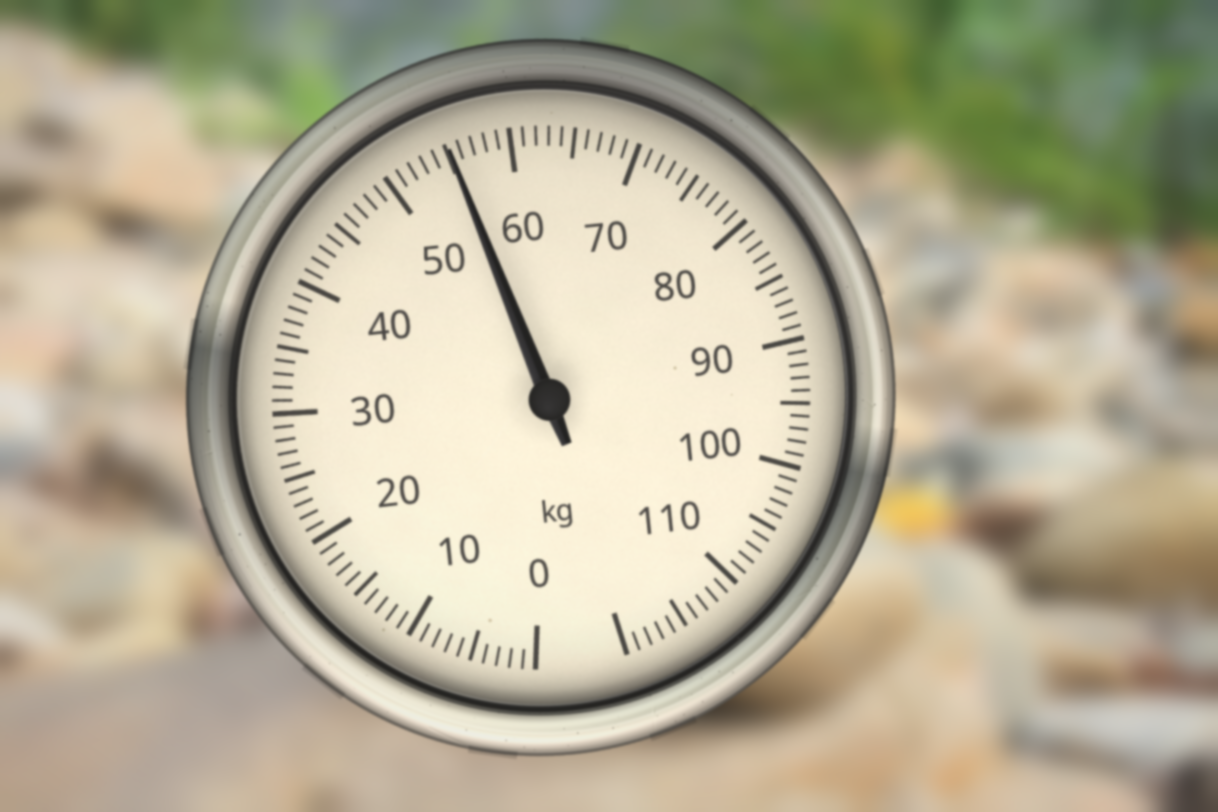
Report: 55 kg
